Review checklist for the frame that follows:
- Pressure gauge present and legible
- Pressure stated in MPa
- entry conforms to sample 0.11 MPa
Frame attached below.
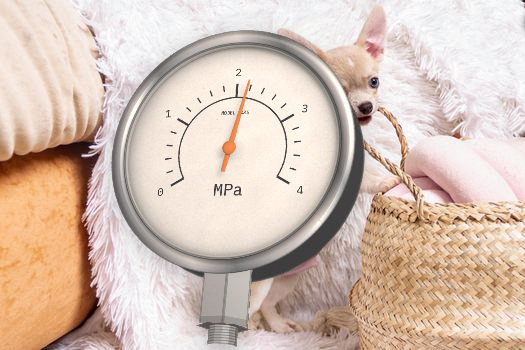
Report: 2.2 MPa
